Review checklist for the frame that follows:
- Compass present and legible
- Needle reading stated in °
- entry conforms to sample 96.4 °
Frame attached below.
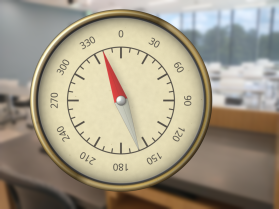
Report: 340 °
